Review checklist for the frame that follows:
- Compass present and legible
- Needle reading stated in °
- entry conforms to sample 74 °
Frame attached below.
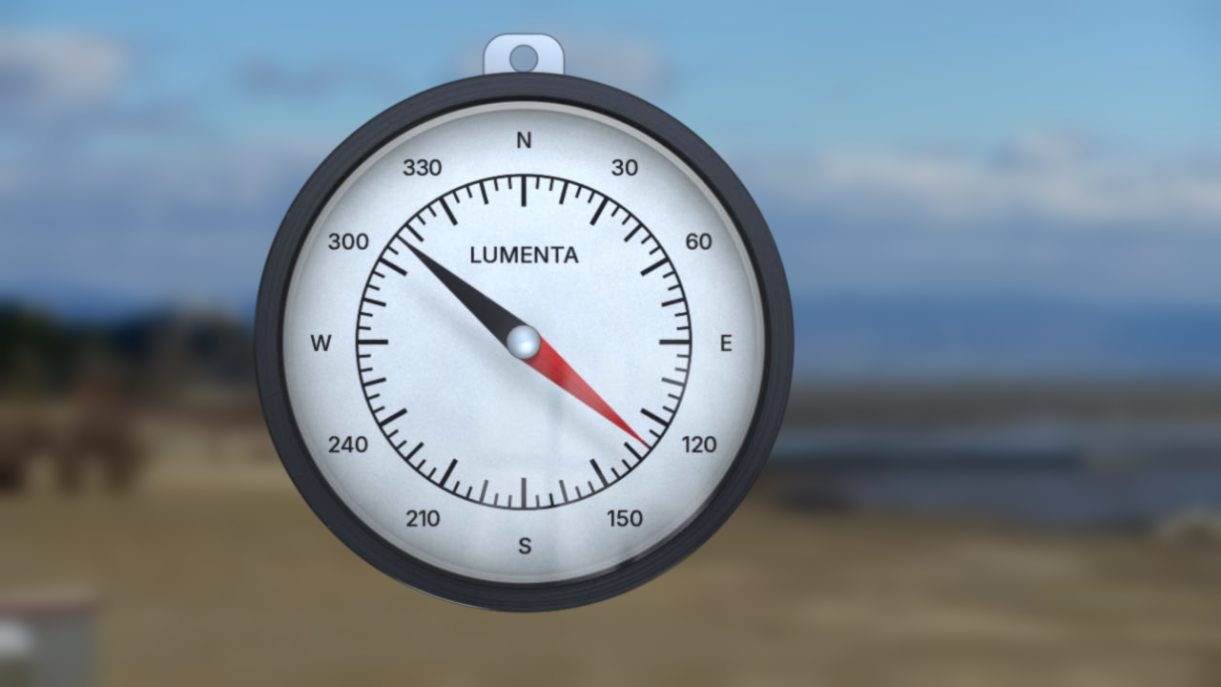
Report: 130 °
